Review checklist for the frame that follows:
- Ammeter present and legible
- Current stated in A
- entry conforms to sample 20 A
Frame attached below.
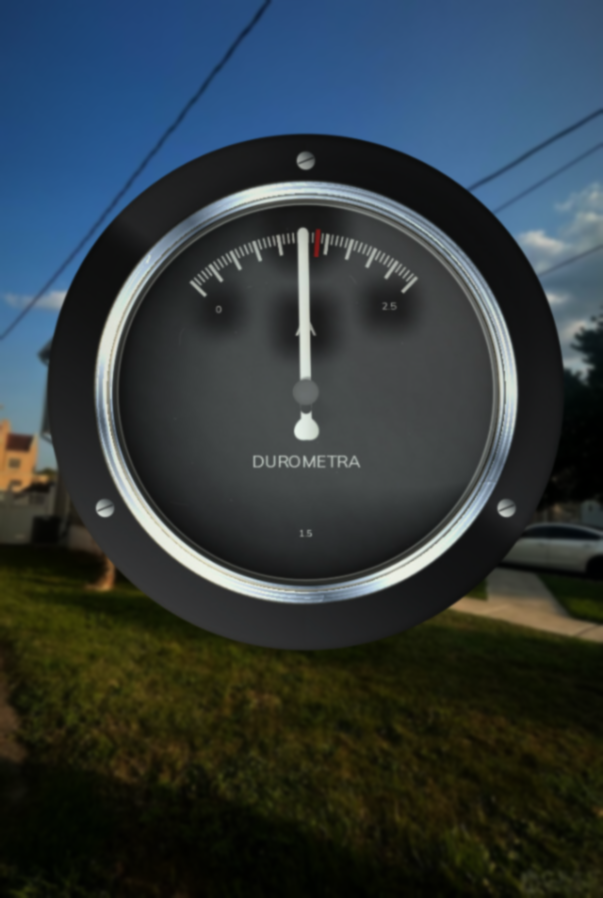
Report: 1.25 A
